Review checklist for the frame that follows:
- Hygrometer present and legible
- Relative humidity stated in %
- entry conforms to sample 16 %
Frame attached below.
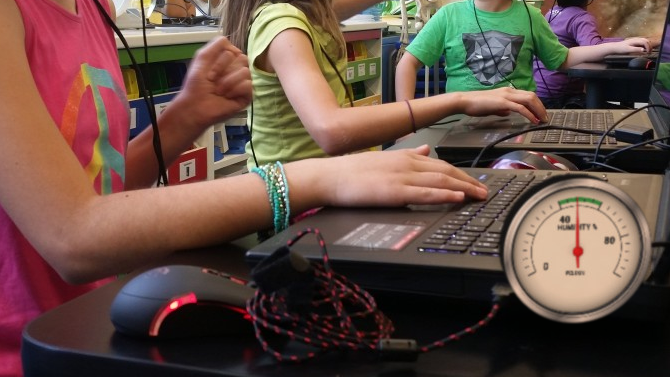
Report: 48 %
